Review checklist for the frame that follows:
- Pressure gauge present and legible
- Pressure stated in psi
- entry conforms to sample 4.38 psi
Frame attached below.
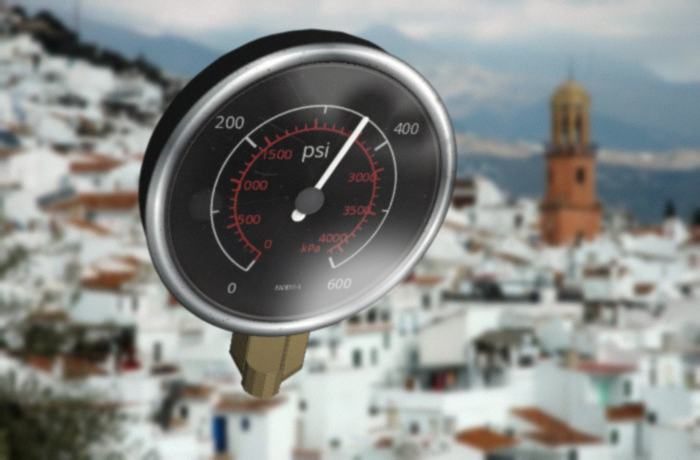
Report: 350 psi
